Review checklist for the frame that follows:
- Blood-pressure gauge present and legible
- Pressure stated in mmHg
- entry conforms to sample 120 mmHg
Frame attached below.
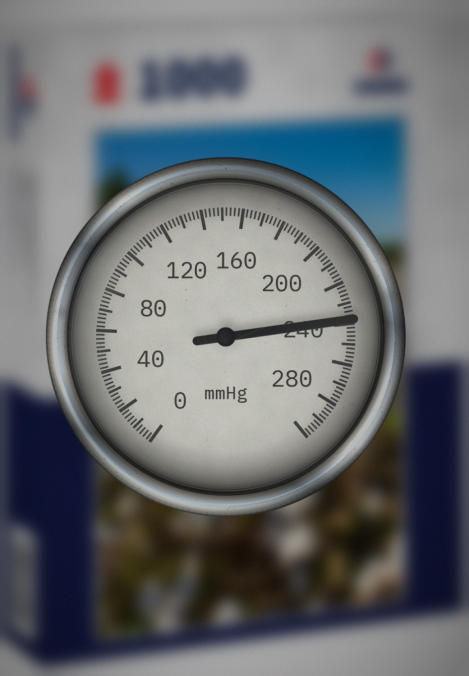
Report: 238 mmHg
